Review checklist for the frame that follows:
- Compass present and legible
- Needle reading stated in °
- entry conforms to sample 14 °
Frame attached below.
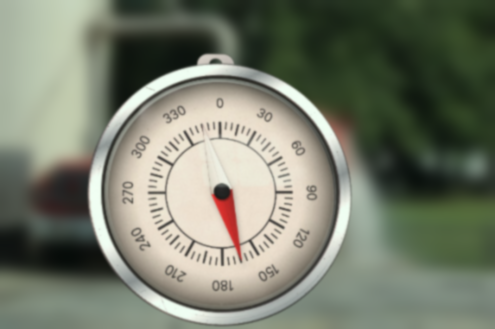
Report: 165 °
